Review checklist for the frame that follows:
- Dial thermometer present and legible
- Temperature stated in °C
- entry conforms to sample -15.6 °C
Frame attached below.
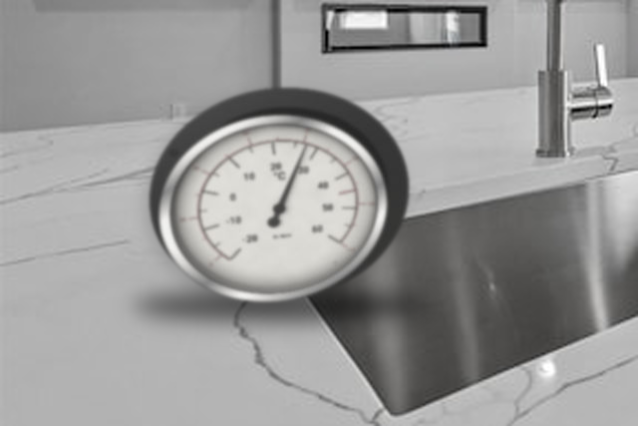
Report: 27.5 °C
